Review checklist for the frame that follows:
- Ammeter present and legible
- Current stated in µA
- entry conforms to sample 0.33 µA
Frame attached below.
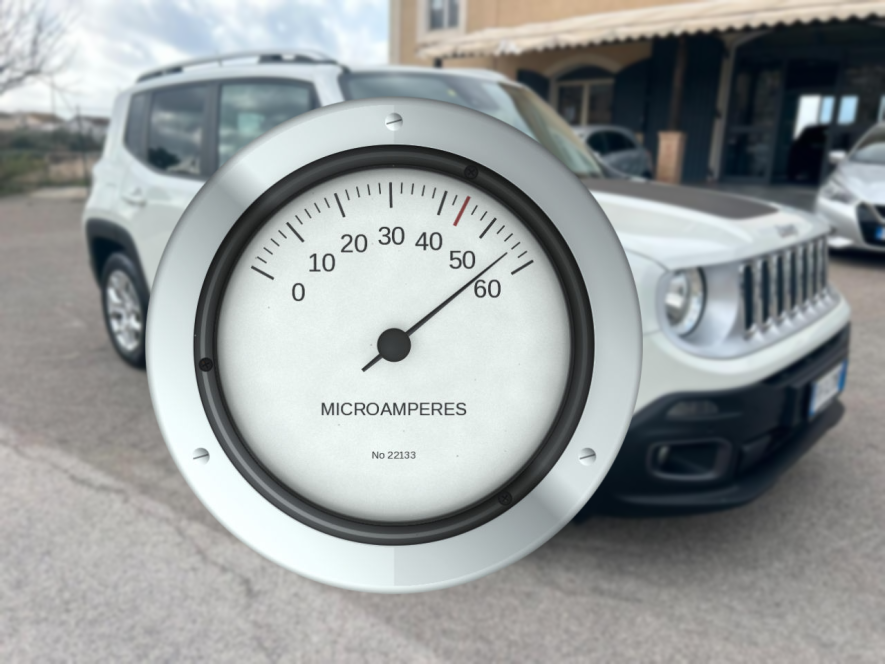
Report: 56 µA
